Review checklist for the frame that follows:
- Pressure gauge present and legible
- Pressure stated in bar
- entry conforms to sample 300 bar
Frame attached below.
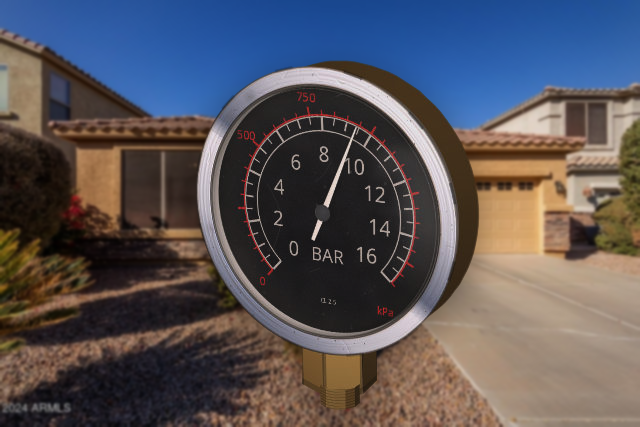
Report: 9.5 bar
